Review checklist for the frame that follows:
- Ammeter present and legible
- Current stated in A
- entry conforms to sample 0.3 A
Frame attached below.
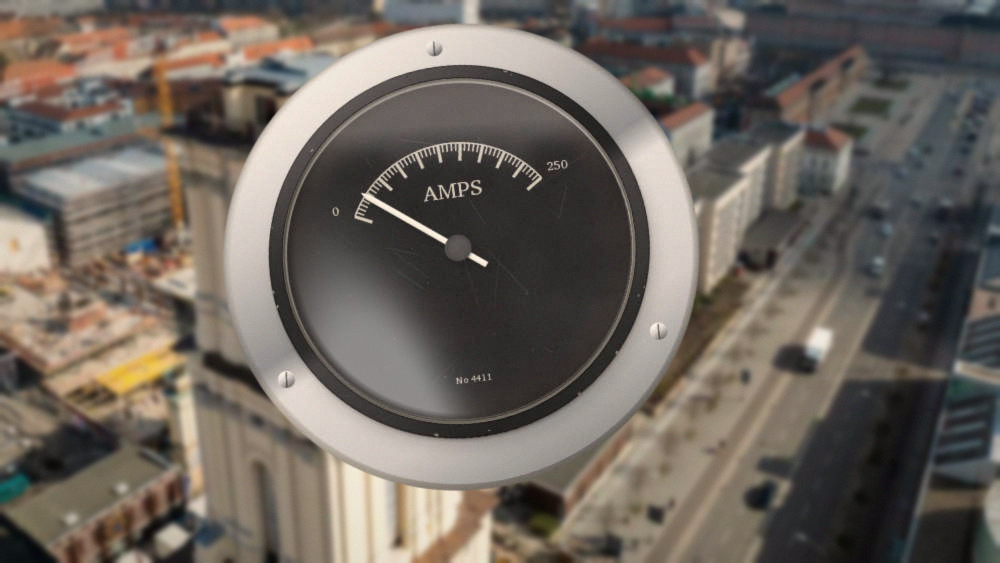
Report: 25 A
